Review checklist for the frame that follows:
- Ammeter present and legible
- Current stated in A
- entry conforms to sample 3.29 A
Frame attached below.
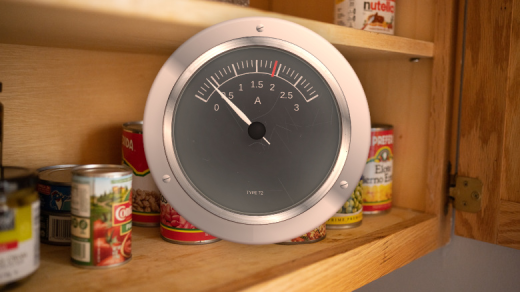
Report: 0.4 A
